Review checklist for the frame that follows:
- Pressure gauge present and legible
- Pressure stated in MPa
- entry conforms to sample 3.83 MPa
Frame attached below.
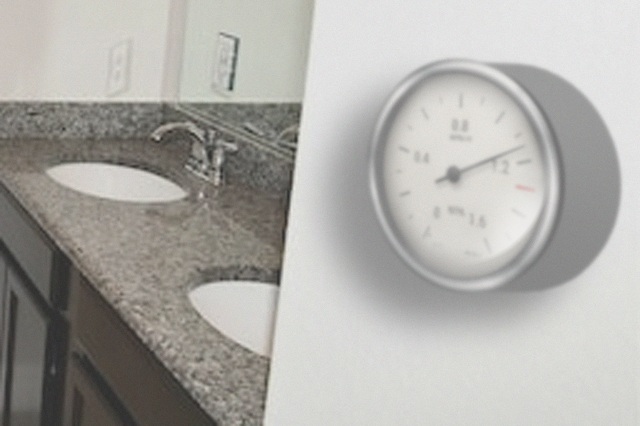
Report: 1.15 MPa
